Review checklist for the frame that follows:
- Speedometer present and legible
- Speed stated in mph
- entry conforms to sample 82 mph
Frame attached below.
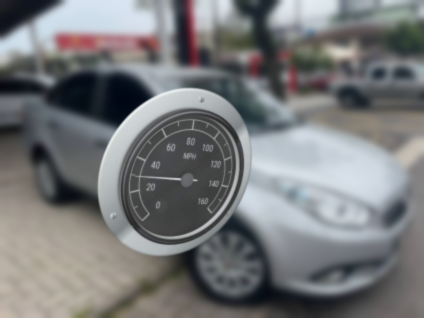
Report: 30 mph
